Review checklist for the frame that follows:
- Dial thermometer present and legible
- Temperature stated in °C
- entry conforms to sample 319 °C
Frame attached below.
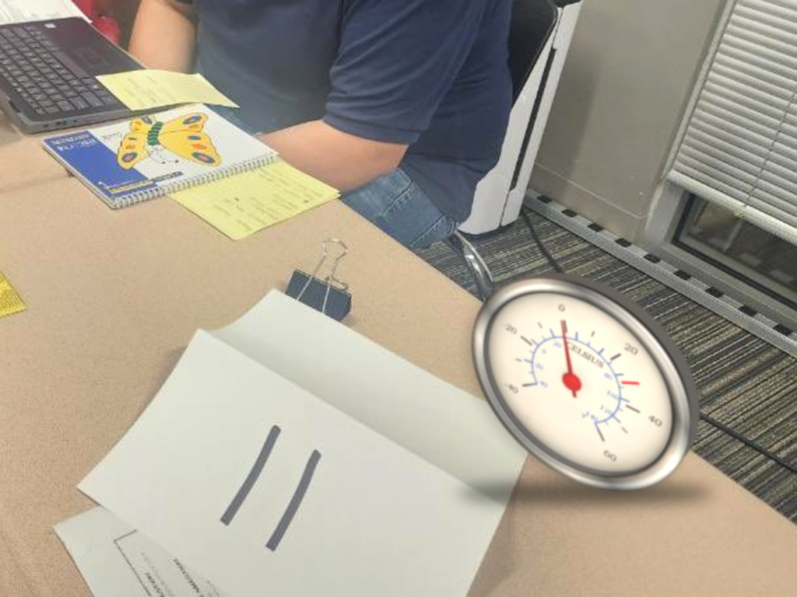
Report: 0 °C
